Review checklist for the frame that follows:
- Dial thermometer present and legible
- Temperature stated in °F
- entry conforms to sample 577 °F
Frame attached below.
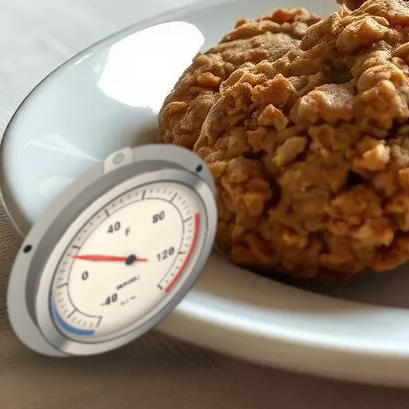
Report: 16 °F
